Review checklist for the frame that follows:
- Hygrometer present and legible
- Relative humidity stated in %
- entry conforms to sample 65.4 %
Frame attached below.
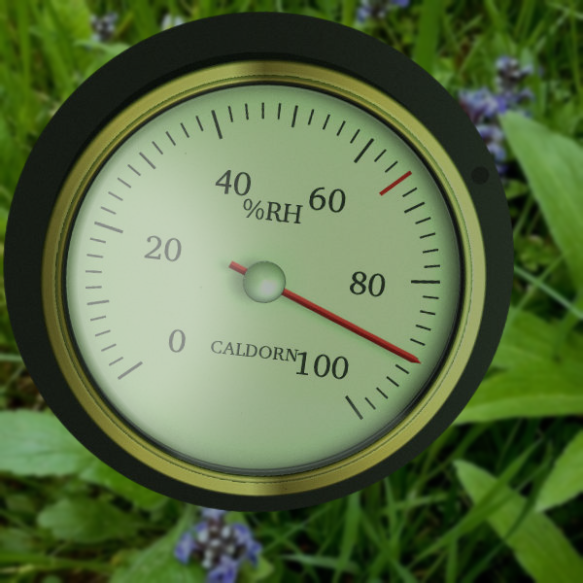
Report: 90 %
